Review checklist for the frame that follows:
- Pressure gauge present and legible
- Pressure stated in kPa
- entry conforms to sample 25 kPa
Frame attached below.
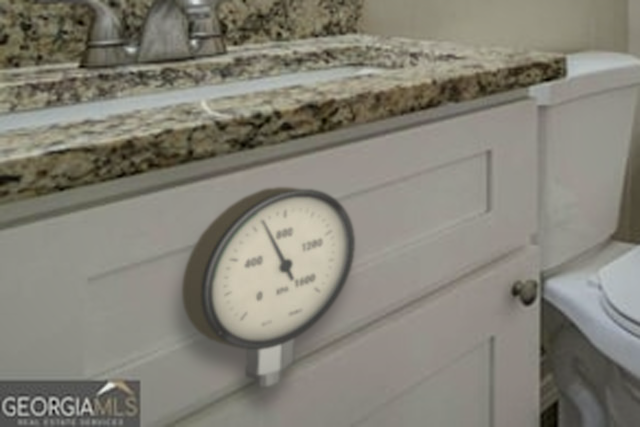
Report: 650 kPa
